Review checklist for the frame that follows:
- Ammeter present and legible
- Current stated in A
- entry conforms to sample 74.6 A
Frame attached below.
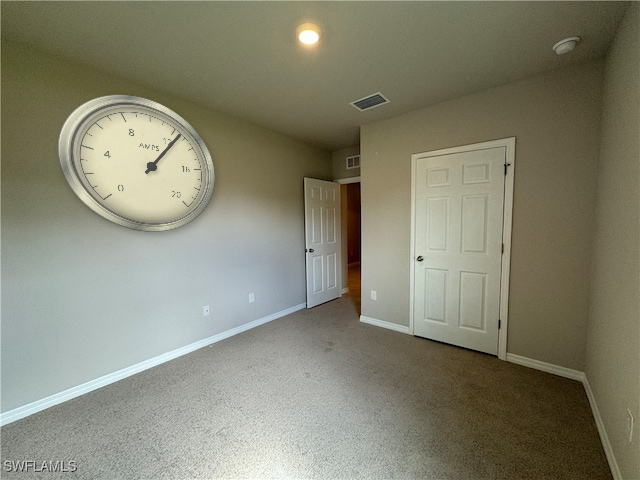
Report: 12.5 A
